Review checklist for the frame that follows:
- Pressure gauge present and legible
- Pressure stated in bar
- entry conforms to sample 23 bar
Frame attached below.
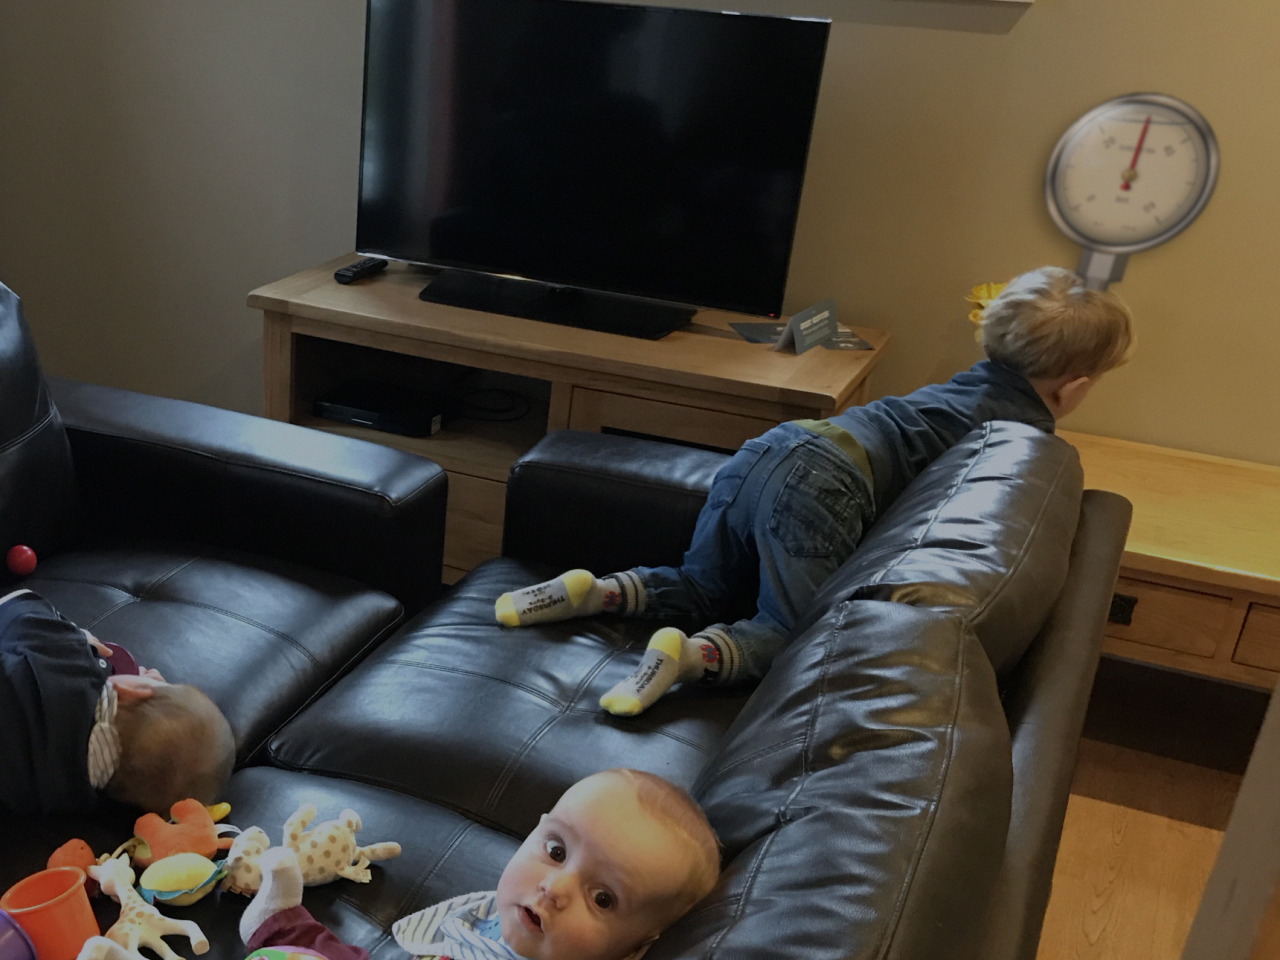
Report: 30 bar
